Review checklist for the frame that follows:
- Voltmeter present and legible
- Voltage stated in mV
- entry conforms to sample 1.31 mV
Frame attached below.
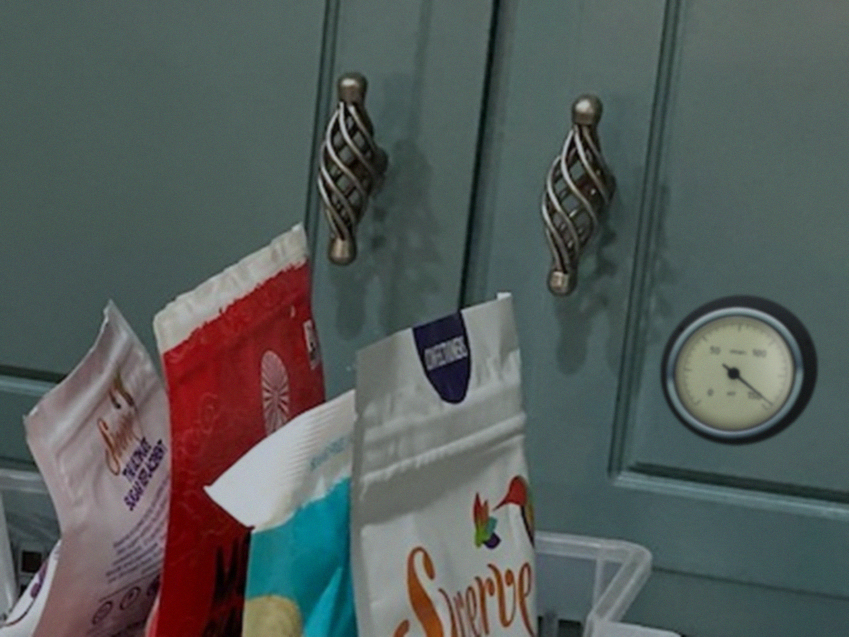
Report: 145 mV
